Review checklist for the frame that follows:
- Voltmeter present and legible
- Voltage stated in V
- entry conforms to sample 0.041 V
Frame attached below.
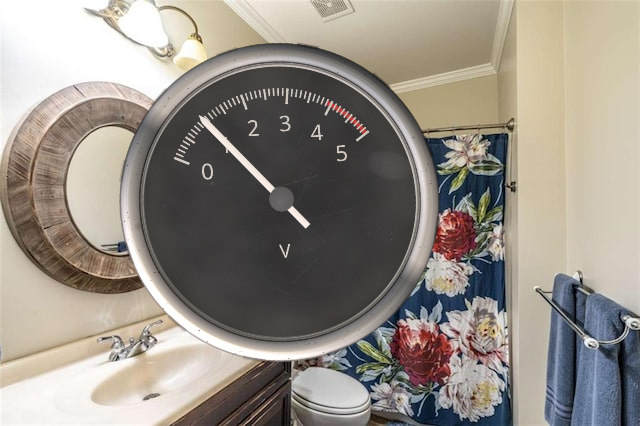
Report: 1 V
